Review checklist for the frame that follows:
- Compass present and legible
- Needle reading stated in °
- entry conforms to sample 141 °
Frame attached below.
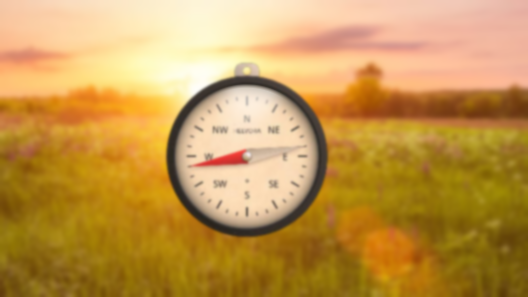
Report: 260 °
